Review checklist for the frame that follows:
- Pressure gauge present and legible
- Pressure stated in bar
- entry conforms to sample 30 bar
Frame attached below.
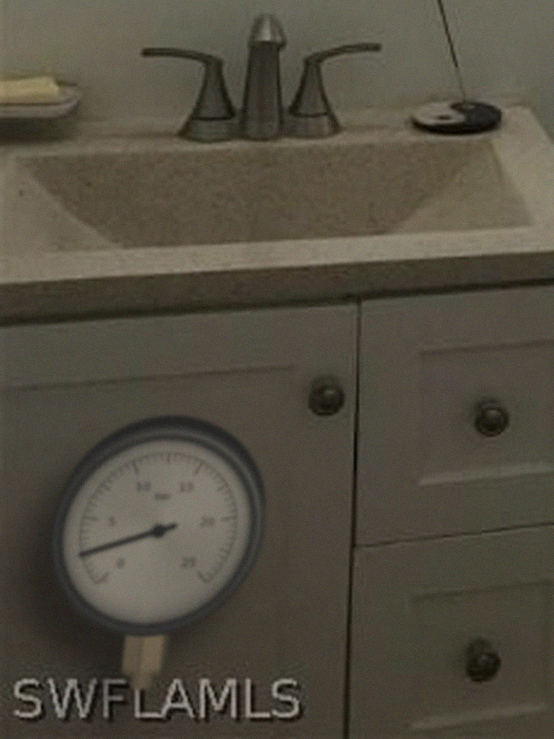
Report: 2.5 bar
